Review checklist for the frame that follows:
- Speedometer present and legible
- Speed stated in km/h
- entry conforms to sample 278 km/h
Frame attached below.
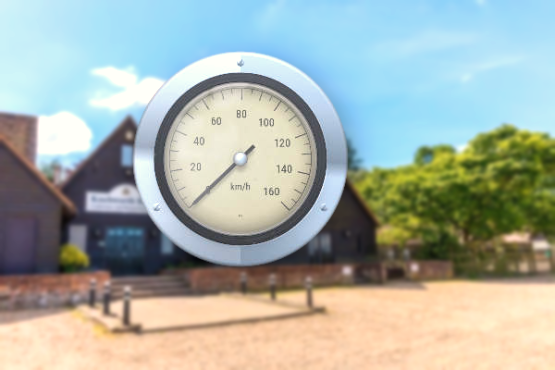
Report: 0 km/h
